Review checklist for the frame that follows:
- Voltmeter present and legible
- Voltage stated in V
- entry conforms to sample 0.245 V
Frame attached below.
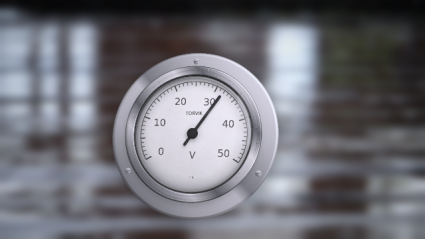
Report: 32 V
